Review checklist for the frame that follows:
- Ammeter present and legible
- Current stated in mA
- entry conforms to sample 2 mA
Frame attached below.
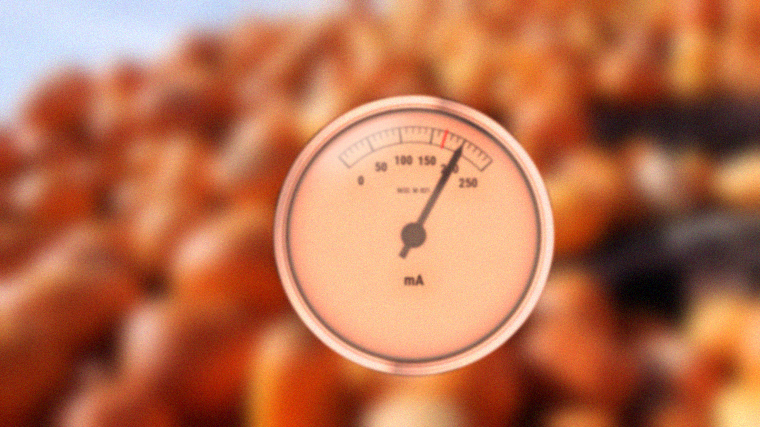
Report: 200 mA
